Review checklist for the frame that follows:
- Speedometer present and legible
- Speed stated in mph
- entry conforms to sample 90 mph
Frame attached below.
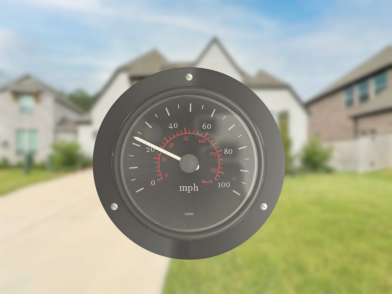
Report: 22.5 mph
